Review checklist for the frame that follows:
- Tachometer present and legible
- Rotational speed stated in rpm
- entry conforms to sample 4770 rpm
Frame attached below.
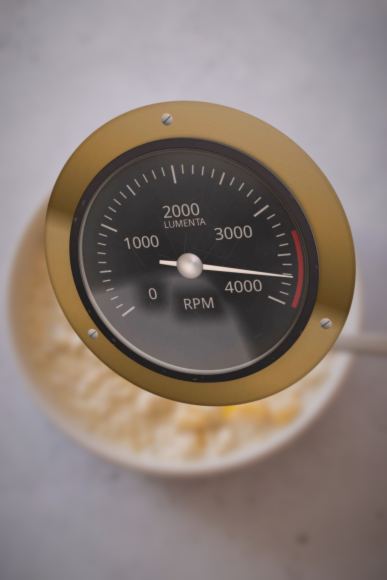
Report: 3700 rpm
